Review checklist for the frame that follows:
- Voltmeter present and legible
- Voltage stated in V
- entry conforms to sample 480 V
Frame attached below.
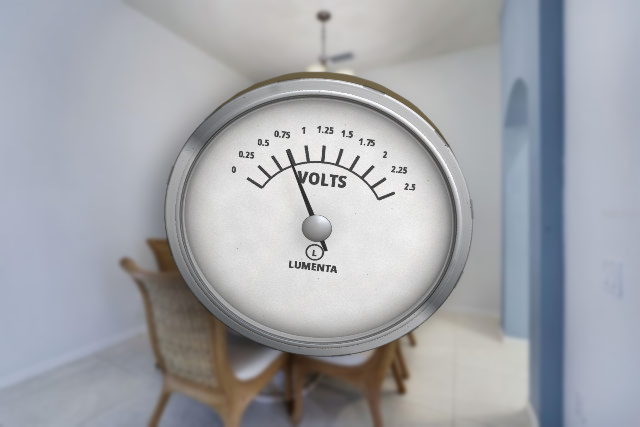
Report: 0.75 V
